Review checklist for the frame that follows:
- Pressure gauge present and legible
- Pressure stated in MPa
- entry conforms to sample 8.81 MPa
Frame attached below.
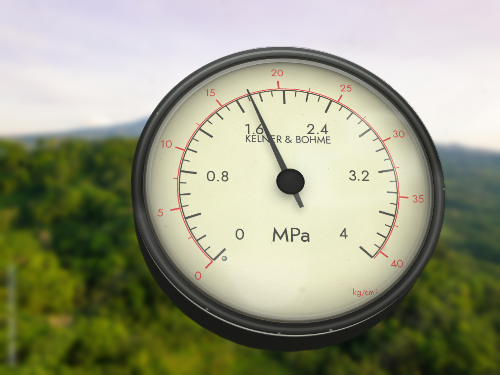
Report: 1.7 MPa
